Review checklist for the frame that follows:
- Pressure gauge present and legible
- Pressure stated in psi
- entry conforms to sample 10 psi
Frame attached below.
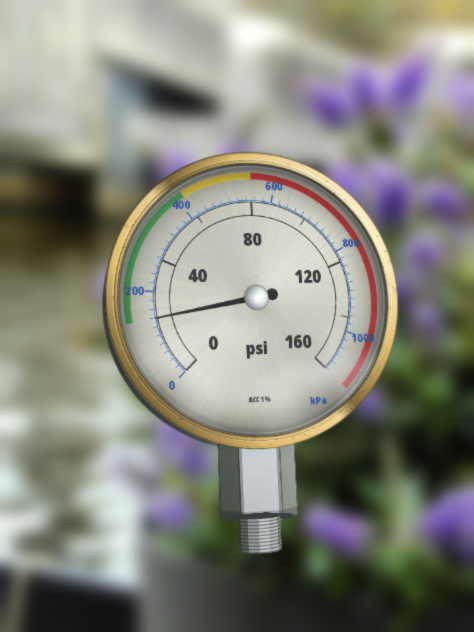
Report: 20 psi
